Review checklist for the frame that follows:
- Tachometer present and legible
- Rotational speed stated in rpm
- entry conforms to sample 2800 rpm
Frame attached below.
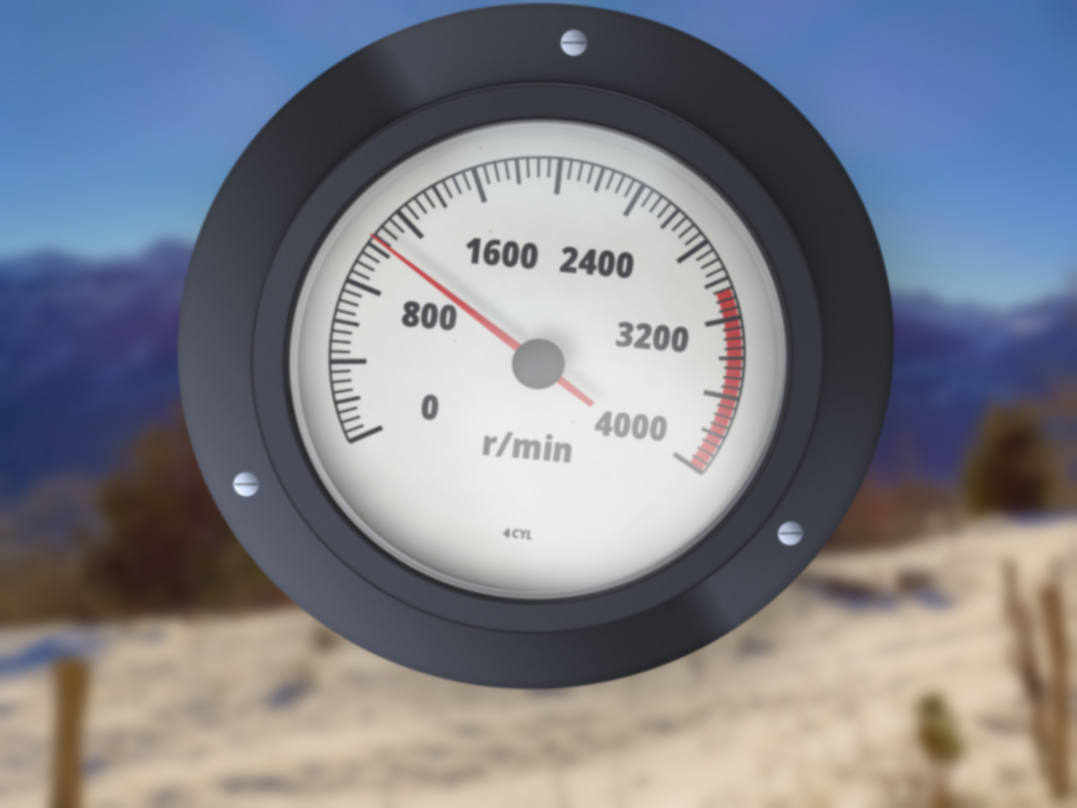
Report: 1050 rpm
